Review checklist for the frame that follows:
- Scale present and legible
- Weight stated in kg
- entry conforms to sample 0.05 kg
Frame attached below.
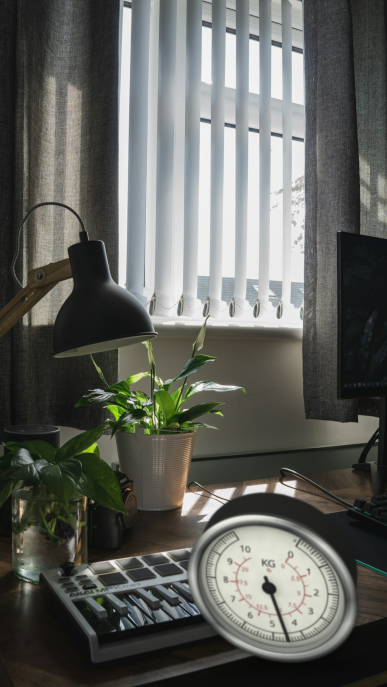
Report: 4.5 kg
